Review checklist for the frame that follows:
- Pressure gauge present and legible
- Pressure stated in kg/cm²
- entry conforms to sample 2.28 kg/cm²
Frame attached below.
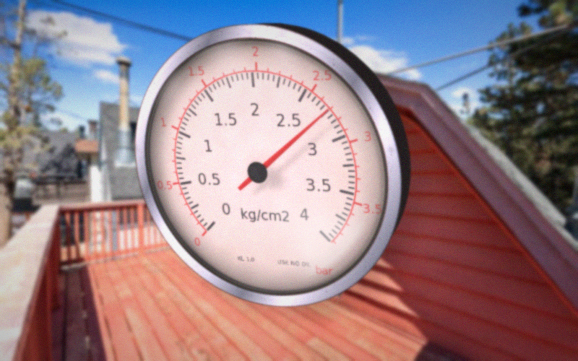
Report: 2.75 kg/cm²
